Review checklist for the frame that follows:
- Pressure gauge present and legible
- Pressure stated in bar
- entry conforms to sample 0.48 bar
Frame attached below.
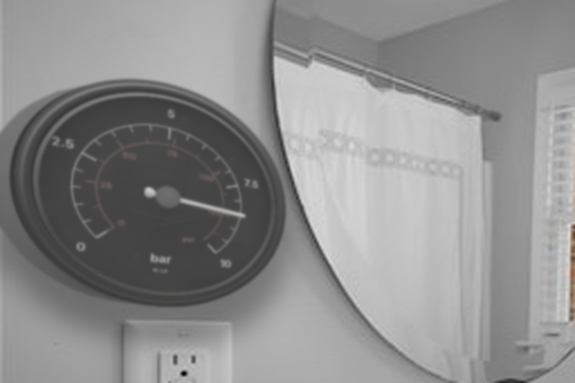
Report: 8.5 bar
